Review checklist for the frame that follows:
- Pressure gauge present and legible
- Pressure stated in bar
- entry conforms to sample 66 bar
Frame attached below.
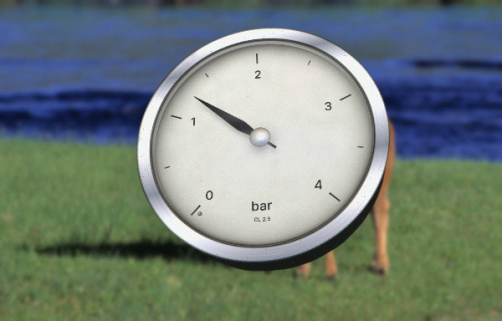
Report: 1.25 bar
